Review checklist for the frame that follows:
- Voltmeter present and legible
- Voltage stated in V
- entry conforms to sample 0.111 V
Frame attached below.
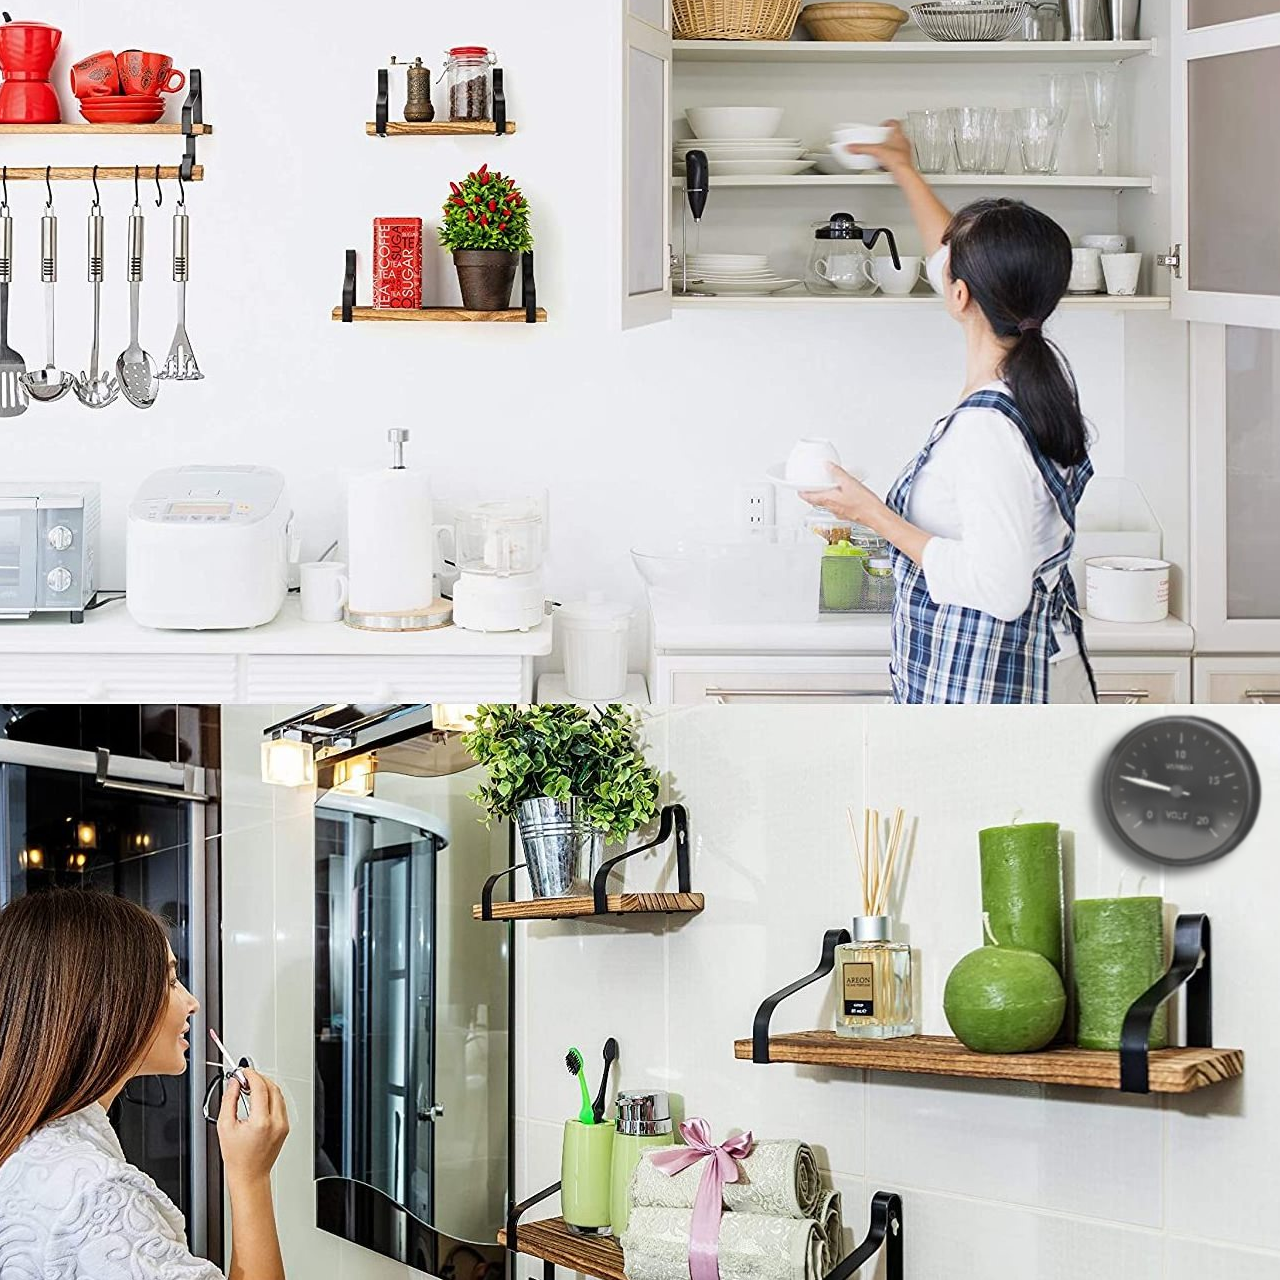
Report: 4 V
